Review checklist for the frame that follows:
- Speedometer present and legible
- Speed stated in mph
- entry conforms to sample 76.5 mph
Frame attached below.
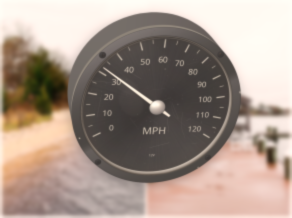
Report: 32.5 mph
